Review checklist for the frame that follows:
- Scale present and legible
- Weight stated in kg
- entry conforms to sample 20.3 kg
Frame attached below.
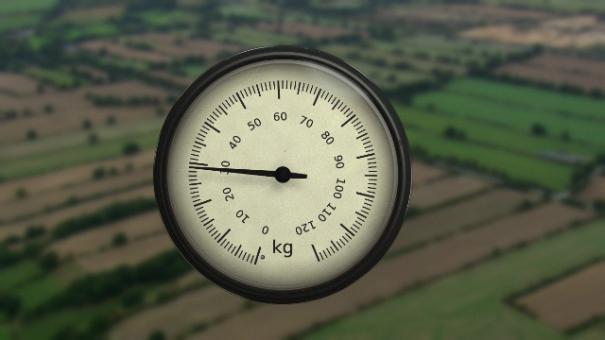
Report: 29 kg
